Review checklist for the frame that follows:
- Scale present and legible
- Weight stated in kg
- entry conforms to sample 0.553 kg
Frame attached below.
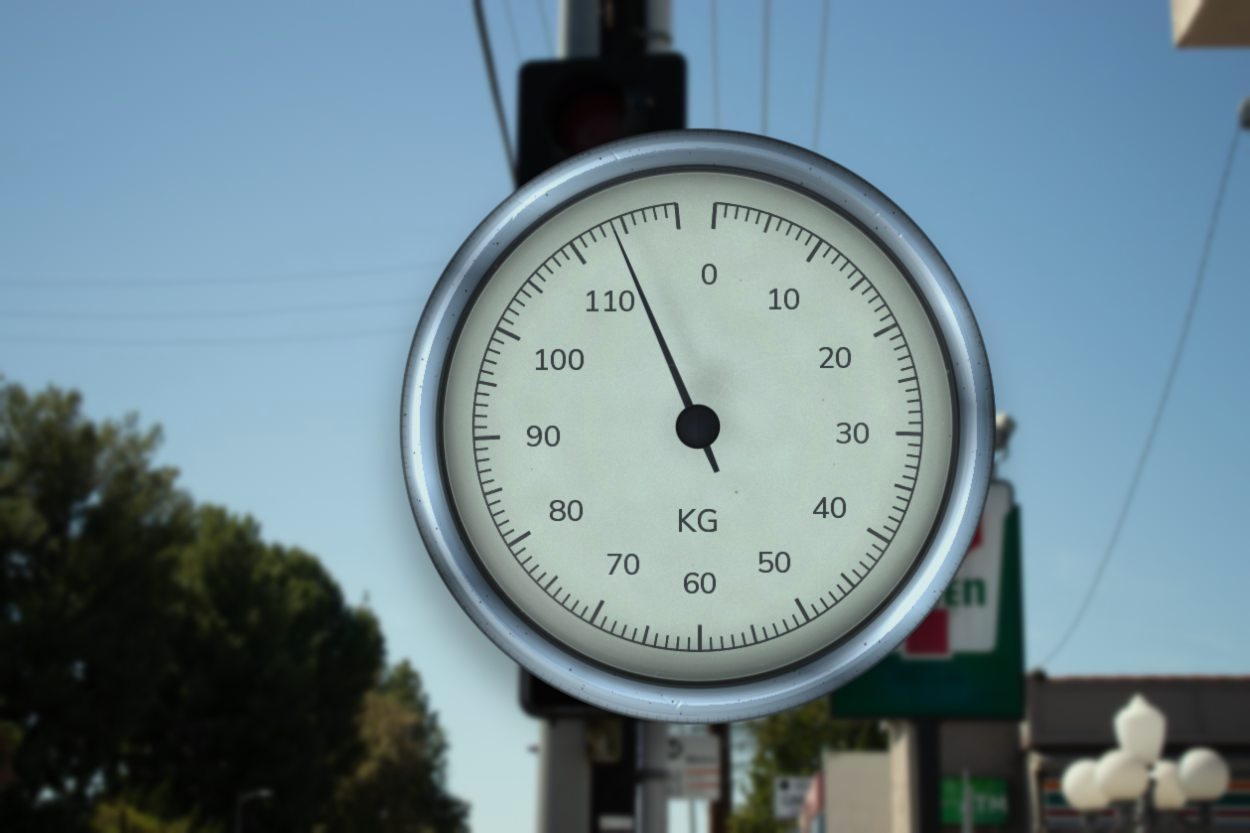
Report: 114 kg
